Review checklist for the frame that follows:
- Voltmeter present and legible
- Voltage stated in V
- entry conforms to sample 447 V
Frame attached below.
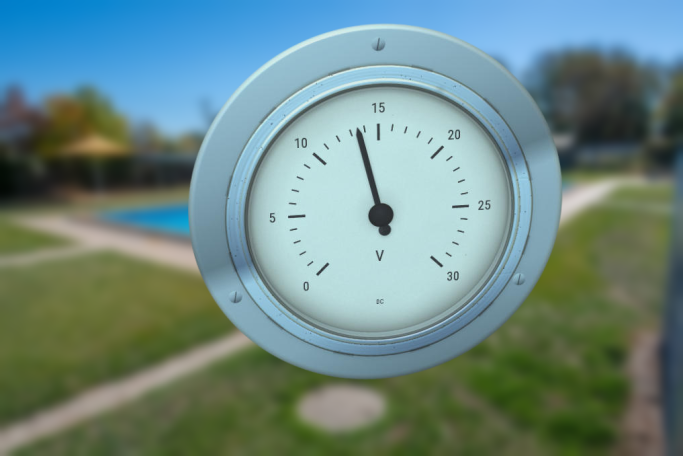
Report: 13.5 V
